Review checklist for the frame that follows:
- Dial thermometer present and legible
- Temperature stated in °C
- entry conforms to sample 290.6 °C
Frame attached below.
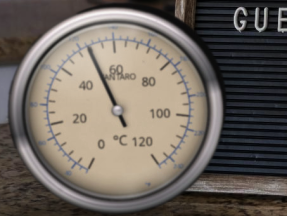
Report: 52 °C
